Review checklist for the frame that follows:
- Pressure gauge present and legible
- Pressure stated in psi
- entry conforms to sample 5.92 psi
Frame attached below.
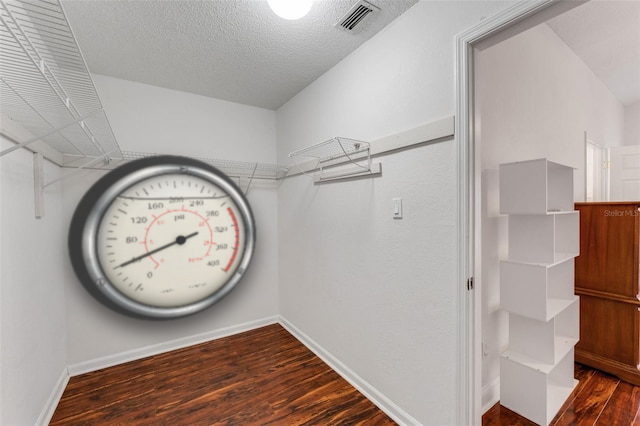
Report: 40 psi
